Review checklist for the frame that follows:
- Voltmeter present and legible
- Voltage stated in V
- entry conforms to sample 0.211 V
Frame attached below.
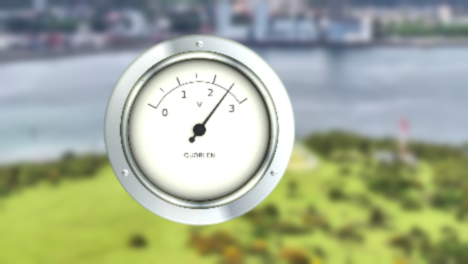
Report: 2.5 V
